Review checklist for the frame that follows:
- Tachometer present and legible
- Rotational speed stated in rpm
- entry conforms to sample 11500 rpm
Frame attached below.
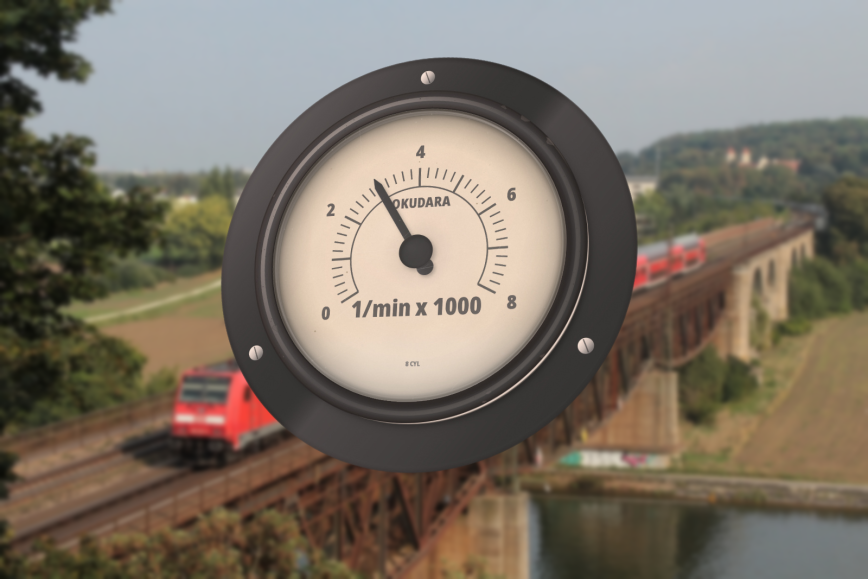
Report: 3000 rpm
